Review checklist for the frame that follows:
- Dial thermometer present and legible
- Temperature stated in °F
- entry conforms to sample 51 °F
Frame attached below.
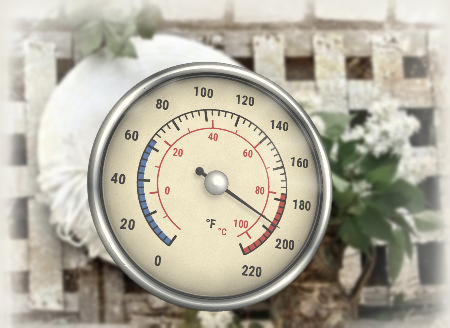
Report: 196 °F
